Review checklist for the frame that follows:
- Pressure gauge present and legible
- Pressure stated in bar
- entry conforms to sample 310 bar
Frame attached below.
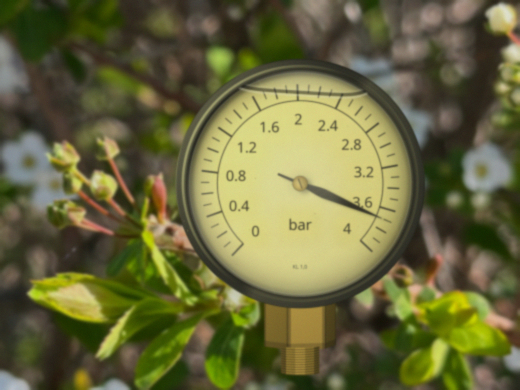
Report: 3.7 bar
